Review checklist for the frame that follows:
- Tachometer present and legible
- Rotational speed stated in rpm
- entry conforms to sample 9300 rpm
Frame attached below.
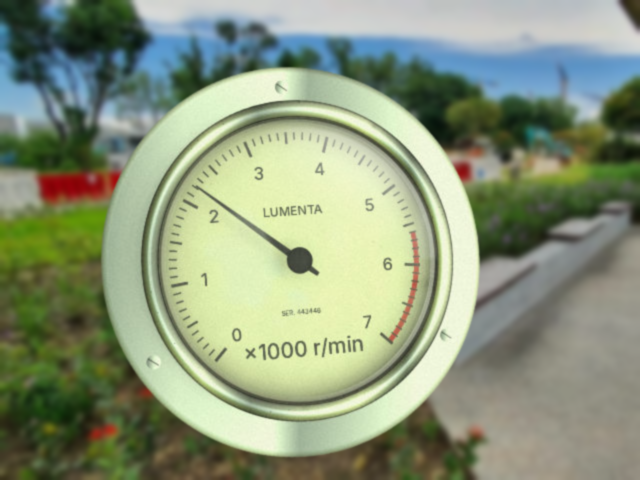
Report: 2200 rpm
